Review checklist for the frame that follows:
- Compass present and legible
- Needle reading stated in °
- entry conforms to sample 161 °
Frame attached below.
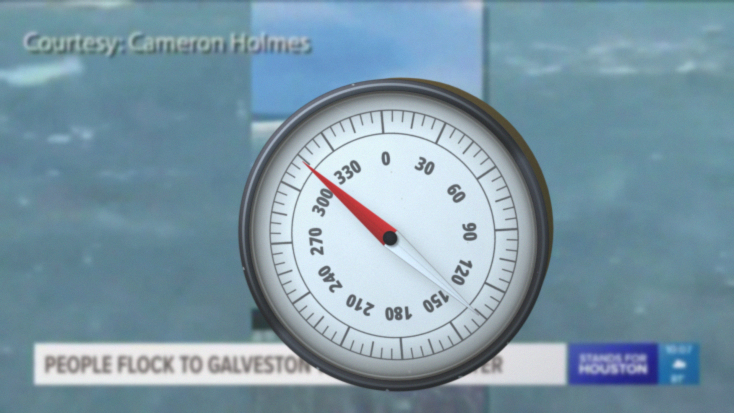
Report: 315 °
